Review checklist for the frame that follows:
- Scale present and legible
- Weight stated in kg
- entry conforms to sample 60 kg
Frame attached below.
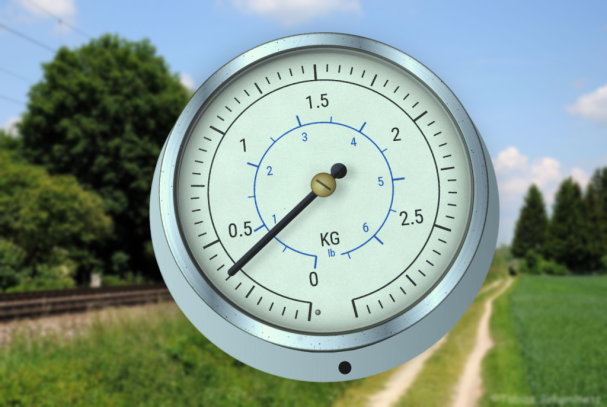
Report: 0.35 kg
